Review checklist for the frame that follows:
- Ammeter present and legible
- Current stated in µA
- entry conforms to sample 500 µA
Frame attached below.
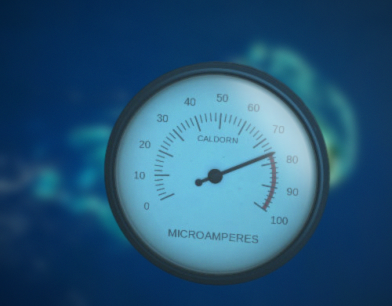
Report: 76 µA
